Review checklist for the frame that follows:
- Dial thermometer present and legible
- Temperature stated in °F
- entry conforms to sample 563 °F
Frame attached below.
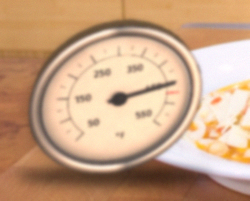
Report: 450 °F
